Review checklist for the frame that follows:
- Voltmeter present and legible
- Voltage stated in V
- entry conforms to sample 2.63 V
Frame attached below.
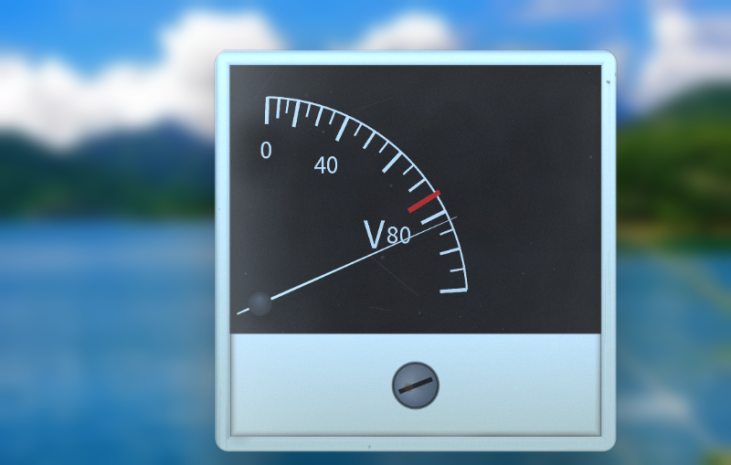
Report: 82.5 V
